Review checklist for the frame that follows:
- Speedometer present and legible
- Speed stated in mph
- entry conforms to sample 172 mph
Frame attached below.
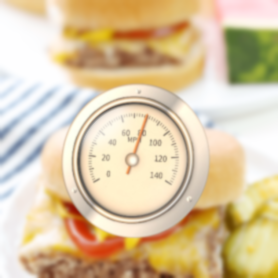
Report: 80 mph
